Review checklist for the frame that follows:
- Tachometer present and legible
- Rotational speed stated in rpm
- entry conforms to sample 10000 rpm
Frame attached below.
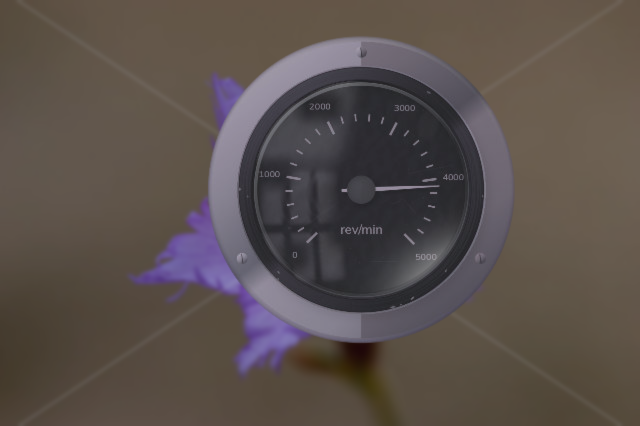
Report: 4100 rpm
